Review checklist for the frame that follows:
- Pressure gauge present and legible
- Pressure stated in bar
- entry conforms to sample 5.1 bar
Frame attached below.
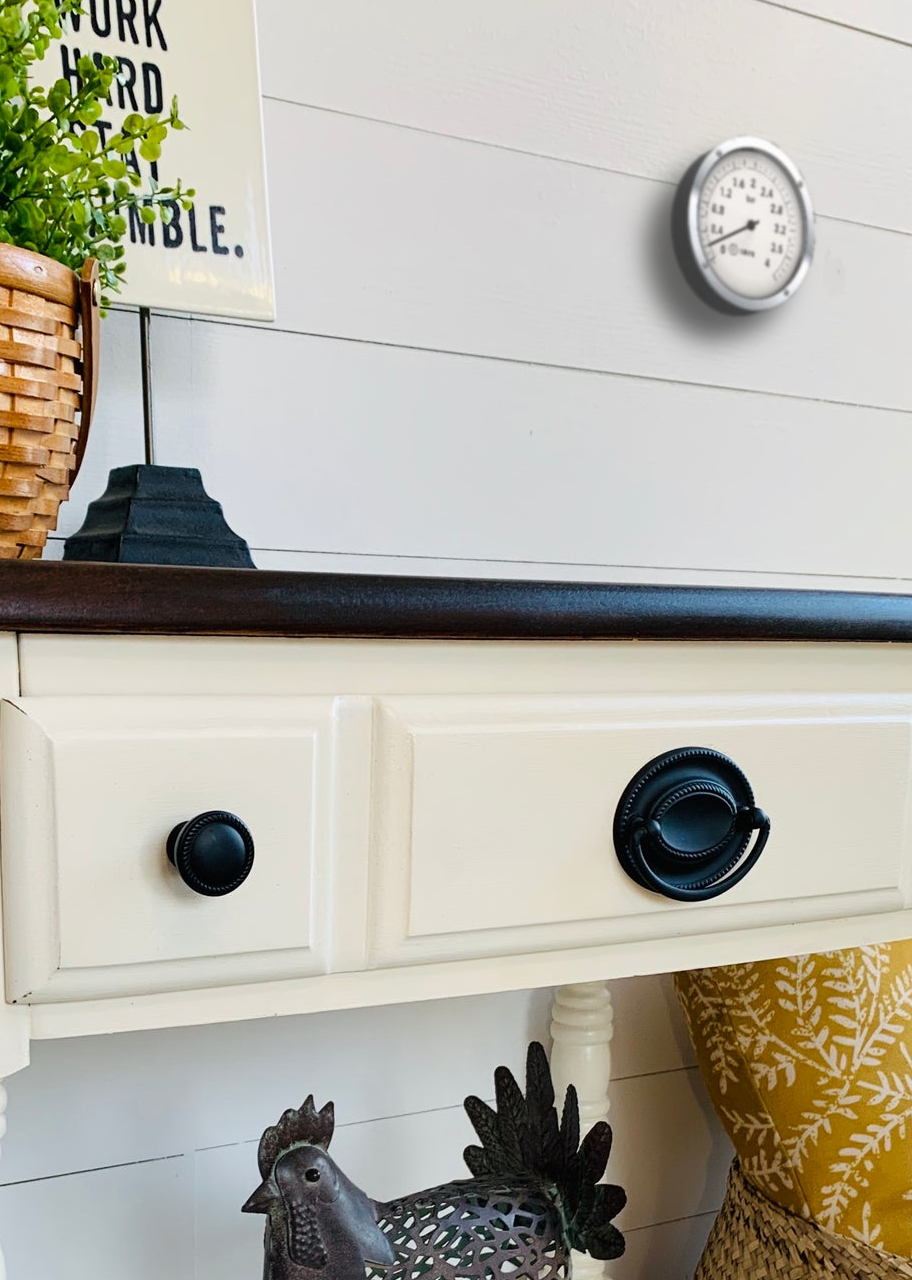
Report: 0.2 bar
